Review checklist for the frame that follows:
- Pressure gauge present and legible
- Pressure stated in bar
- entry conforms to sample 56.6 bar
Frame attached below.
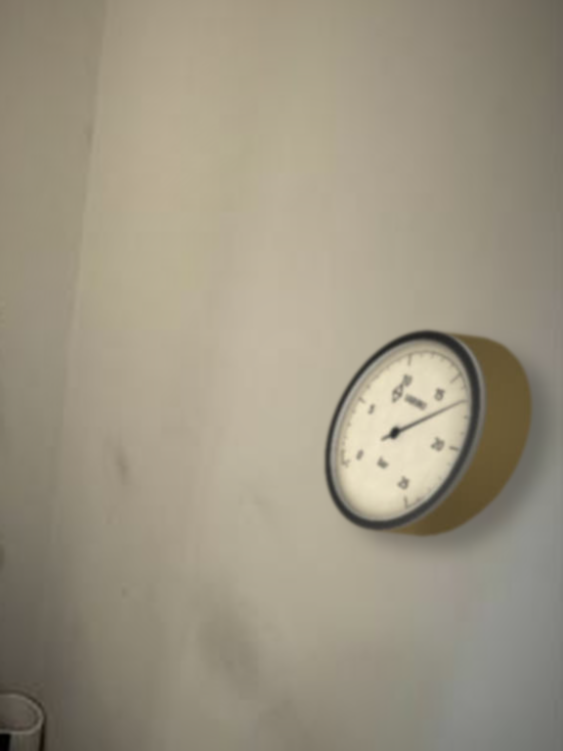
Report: 17 bar
